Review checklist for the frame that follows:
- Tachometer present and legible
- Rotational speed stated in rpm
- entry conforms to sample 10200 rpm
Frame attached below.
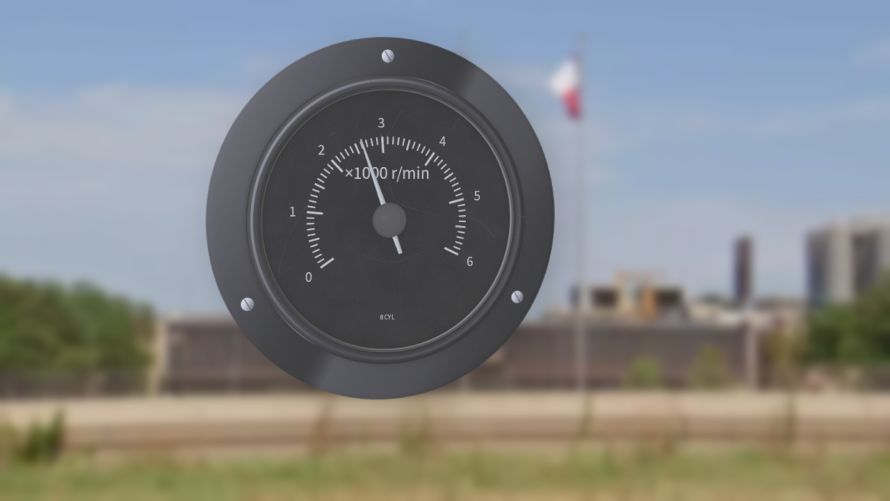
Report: 2600 rpm
